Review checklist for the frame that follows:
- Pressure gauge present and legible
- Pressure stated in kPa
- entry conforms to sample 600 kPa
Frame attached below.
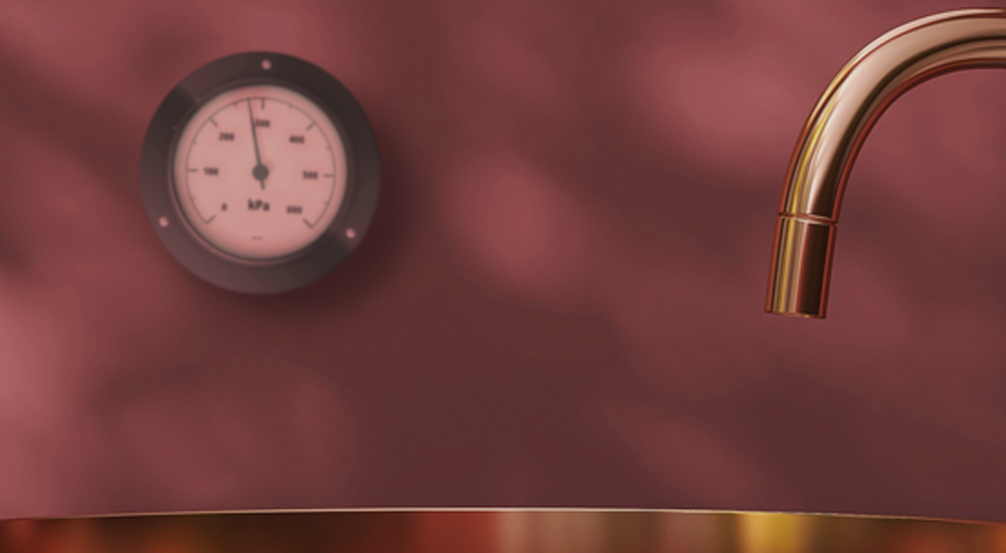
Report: 275 kPa
